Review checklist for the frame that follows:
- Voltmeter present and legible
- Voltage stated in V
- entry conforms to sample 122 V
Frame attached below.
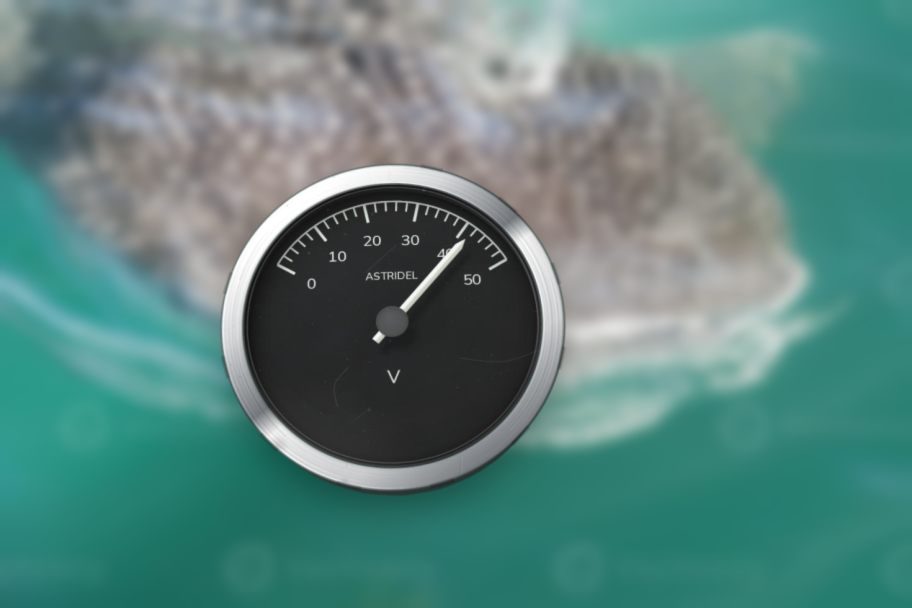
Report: 42 V
